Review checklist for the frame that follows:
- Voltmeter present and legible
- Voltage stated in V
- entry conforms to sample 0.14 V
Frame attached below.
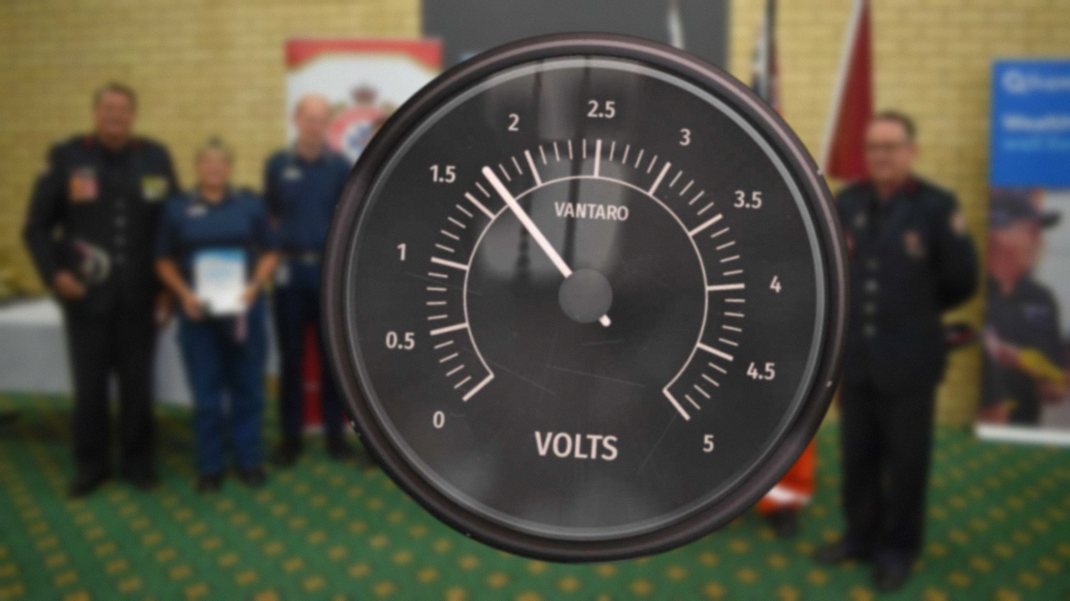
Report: 1.7 V
